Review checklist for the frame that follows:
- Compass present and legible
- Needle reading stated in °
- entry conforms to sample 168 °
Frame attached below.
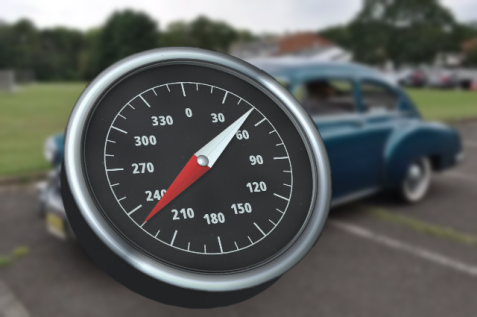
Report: 230 °
